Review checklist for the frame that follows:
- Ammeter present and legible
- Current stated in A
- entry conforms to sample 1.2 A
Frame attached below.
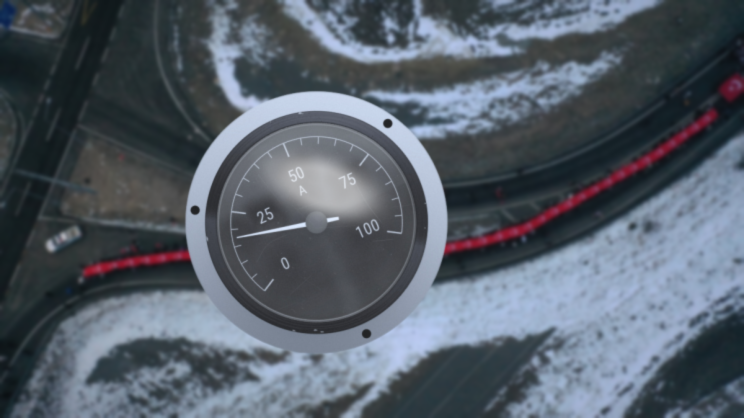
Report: 17.5 A
